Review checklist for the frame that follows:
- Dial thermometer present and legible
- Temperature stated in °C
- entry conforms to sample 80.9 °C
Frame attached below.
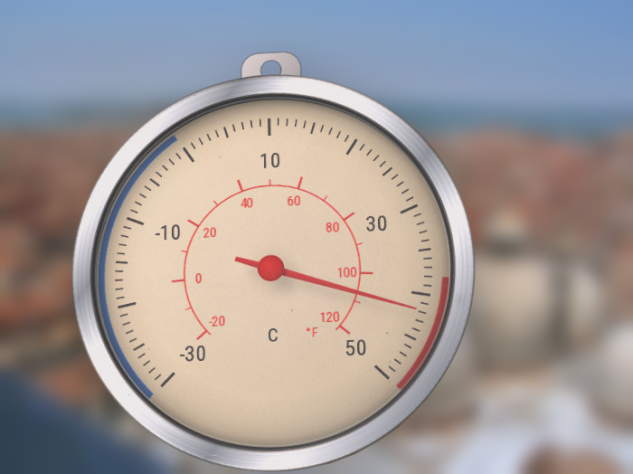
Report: 42 °C
